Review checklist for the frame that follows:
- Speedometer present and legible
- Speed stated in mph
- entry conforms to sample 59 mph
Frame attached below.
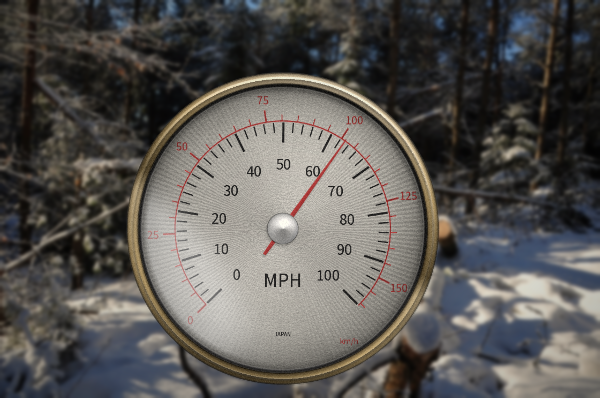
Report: 63 mph
